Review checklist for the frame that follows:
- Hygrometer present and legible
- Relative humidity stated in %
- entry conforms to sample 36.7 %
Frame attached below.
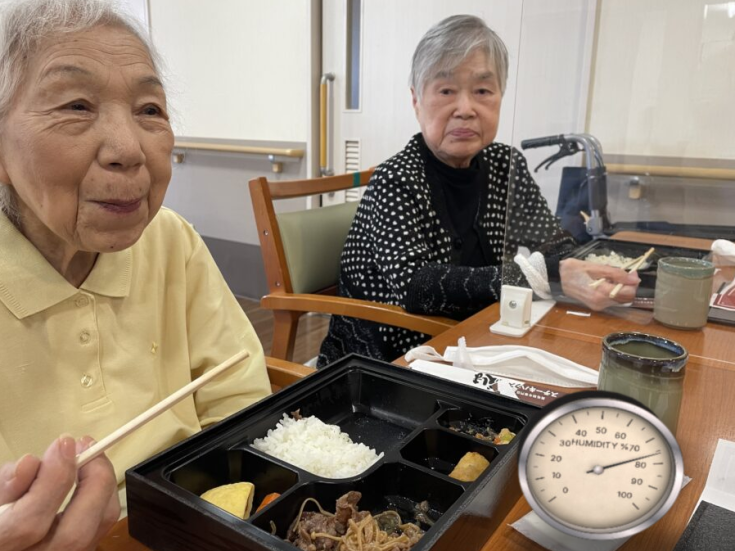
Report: 75 %
